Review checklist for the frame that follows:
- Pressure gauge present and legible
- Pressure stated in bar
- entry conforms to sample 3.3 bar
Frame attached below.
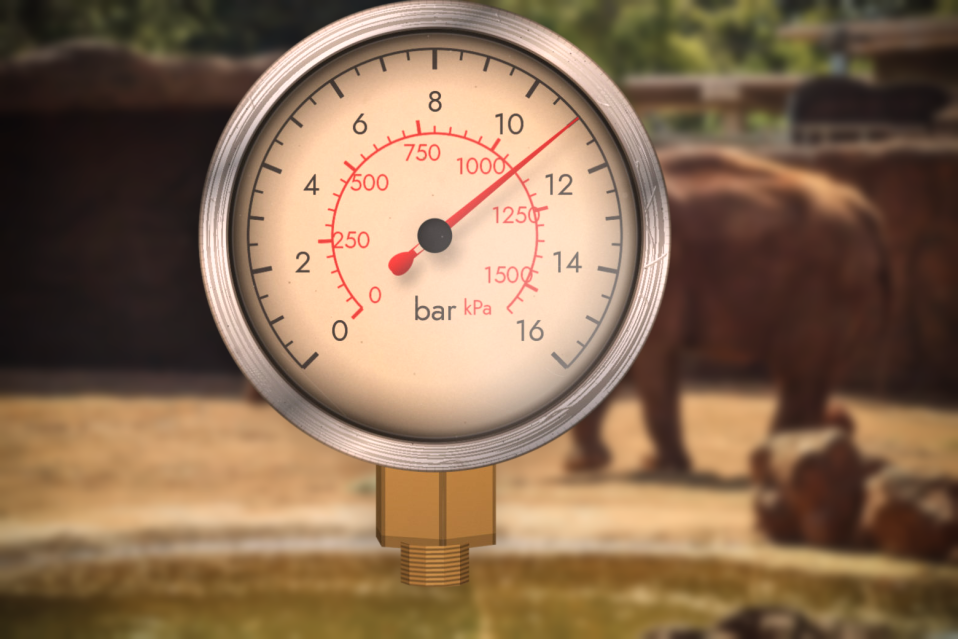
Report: 11 bar
